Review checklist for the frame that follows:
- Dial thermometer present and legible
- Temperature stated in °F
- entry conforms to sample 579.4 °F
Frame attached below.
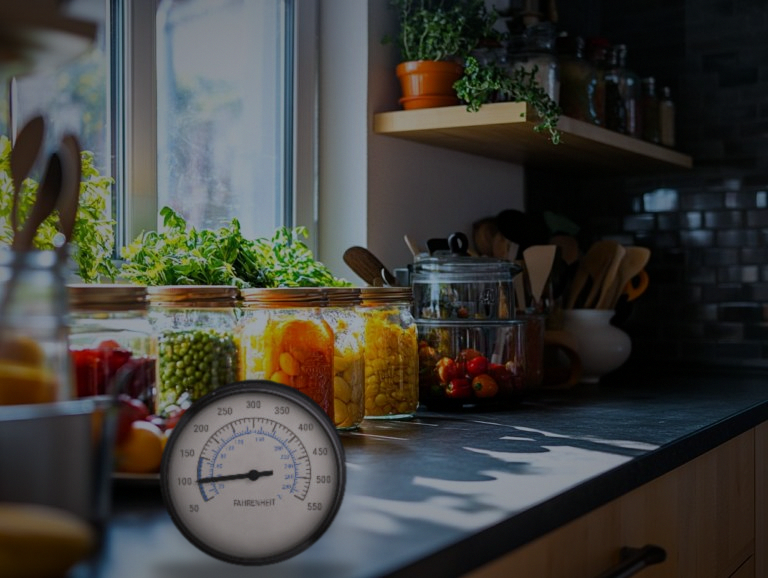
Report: 100 °F
